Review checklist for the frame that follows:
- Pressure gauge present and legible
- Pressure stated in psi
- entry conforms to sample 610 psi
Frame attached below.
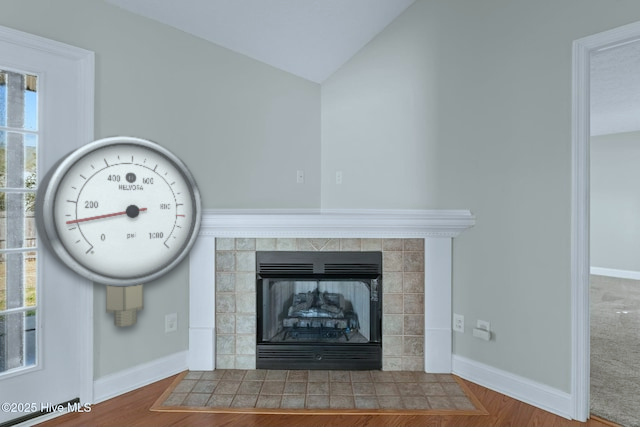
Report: 125 psi
